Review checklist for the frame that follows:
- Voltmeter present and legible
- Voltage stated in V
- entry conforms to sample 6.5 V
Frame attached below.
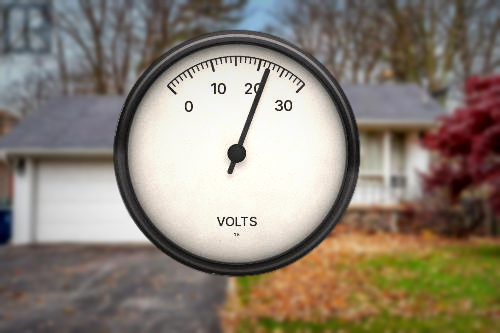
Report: 22 V
